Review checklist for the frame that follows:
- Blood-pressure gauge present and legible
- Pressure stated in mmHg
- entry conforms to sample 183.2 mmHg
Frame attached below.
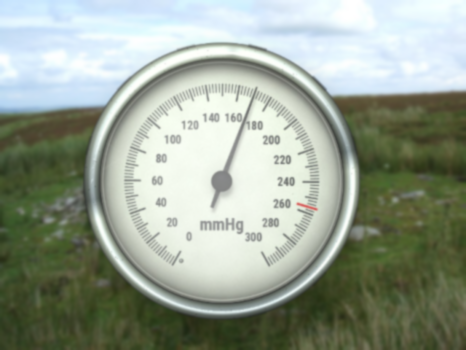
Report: 170 mmHg
